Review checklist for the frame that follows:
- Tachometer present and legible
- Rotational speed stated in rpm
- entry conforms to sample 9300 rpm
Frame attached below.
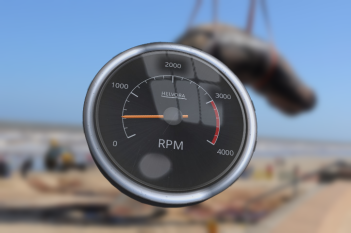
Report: 400 rpm
